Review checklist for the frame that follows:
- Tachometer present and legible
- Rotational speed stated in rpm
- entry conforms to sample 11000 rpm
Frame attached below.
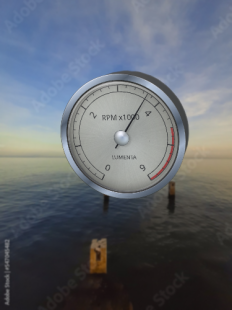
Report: 3700 rpm
